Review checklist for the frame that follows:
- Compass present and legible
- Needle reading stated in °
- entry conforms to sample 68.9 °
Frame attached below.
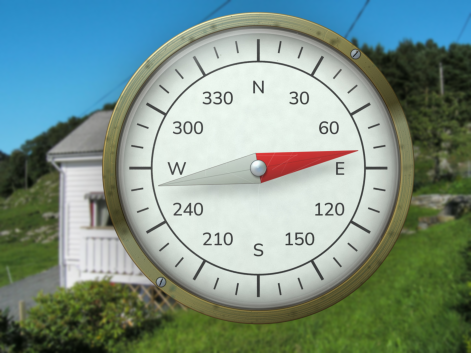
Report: 80 °
